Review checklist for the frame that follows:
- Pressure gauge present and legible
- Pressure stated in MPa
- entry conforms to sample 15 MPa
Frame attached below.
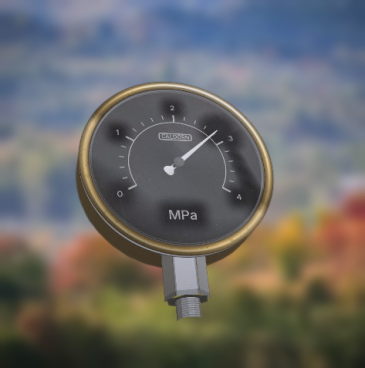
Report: 2.8 MPa
